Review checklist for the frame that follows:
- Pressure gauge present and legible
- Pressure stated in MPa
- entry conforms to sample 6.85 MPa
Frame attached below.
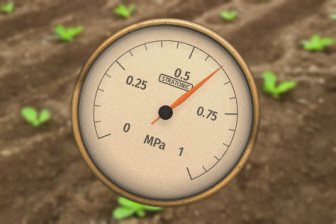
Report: 0.6 MPa
